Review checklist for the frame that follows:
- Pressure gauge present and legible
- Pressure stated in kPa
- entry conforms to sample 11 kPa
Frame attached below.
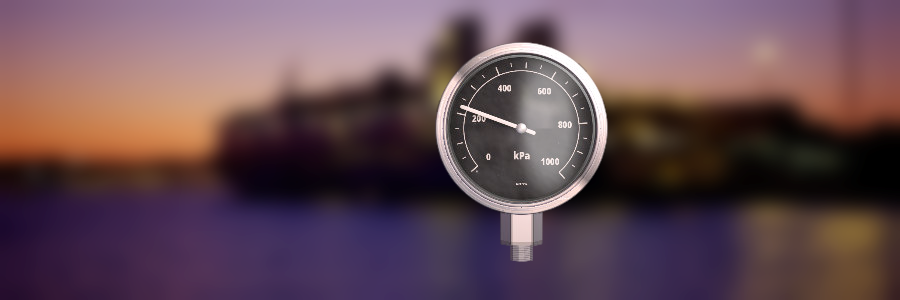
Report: 225 kPa
